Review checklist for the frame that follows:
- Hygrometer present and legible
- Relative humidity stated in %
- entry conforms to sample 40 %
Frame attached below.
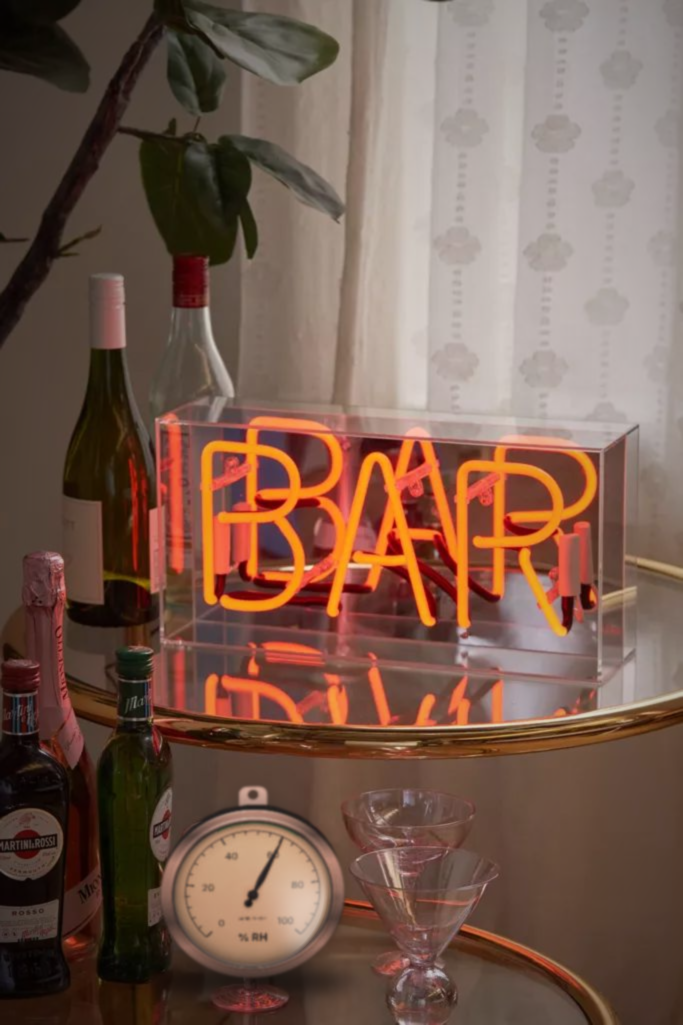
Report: 60 %
